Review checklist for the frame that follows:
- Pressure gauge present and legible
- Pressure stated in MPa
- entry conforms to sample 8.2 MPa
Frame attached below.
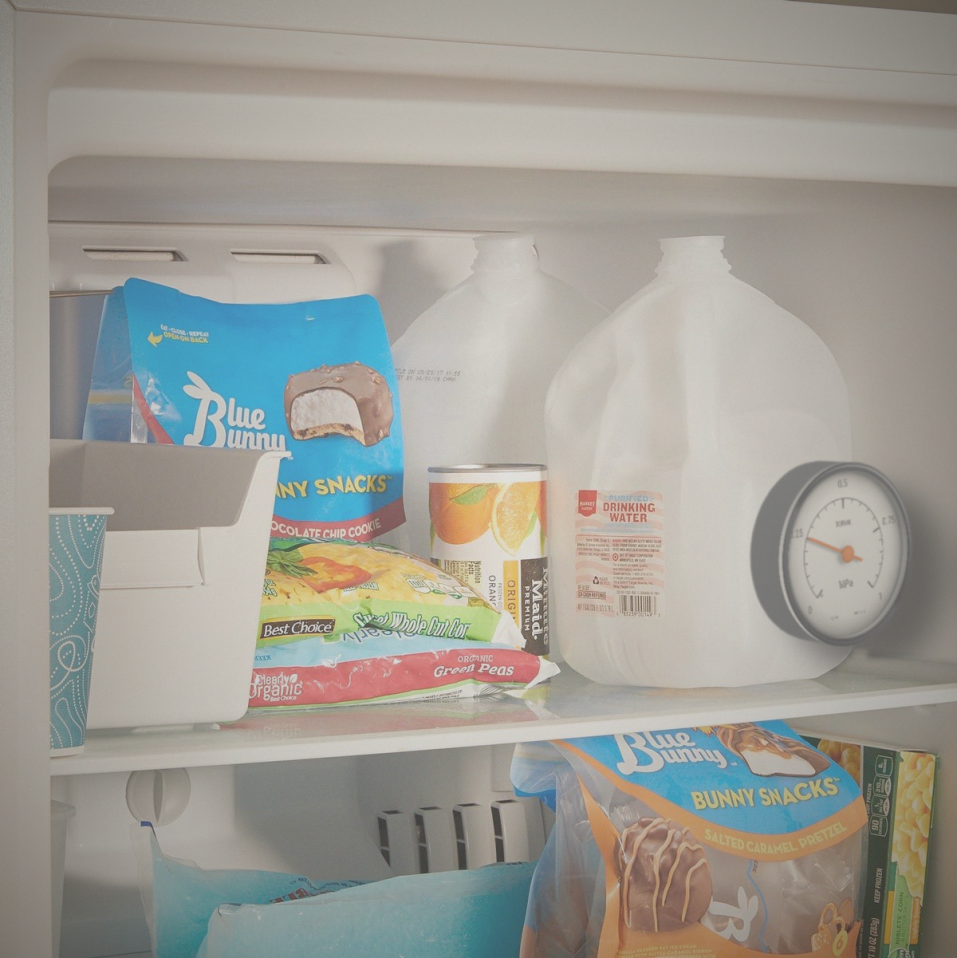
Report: 0.25 MPa
